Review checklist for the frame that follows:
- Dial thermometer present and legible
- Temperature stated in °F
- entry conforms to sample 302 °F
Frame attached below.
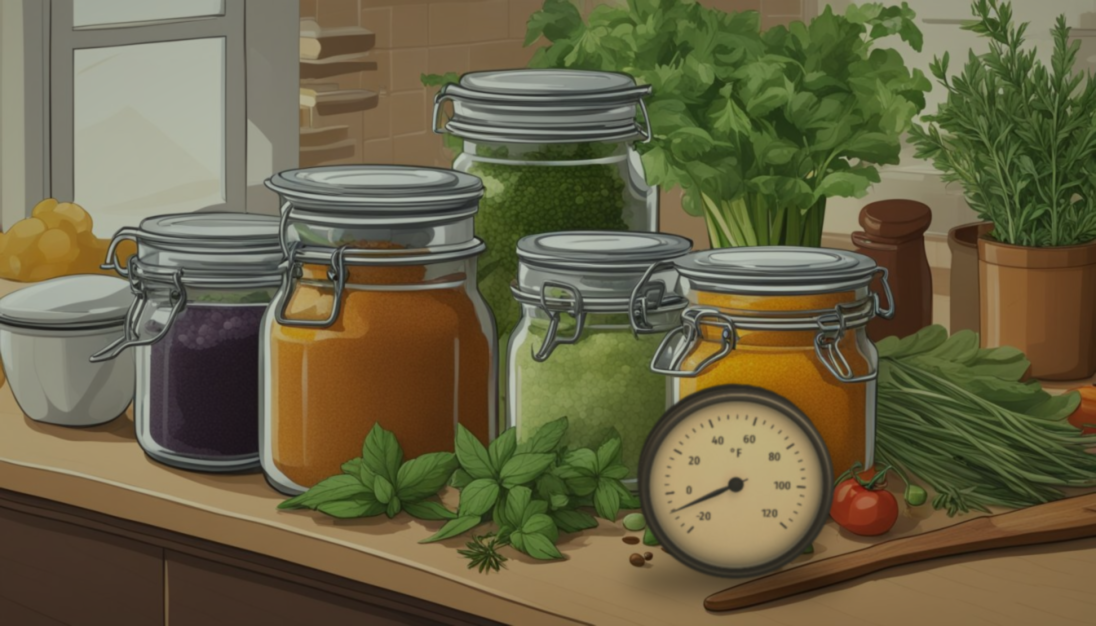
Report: -8 °F
